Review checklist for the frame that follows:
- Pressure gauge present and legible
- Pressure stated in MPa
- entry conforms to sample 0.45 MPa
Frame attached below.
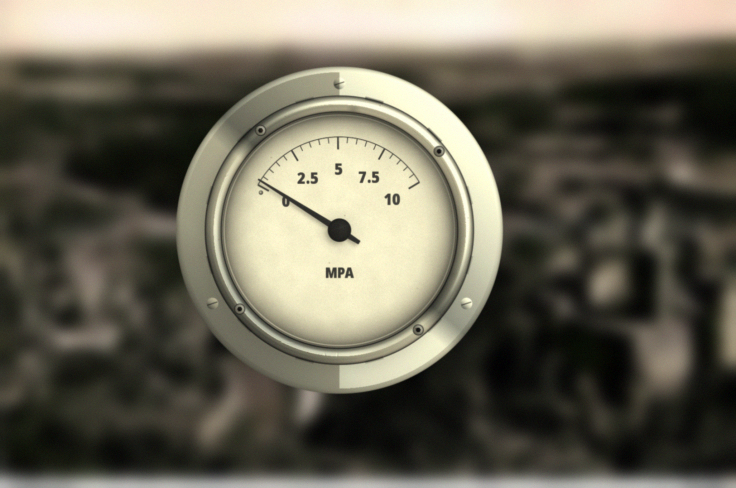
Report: 0.25 MPa
